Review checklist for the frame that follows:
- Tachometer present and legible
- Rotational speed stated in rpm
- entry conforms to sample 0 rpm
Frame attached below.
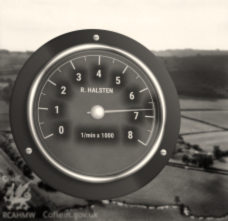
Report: 6750 rpm
